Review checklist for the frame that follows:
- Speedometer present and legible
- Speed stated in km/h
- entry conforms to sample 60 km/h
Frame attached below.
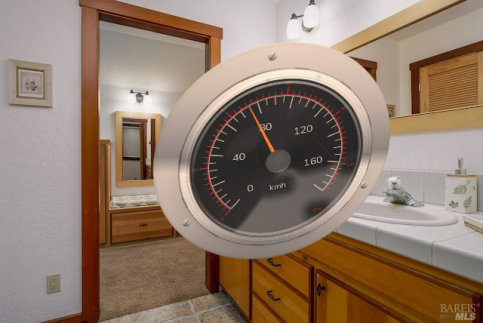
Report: 75 km/h
